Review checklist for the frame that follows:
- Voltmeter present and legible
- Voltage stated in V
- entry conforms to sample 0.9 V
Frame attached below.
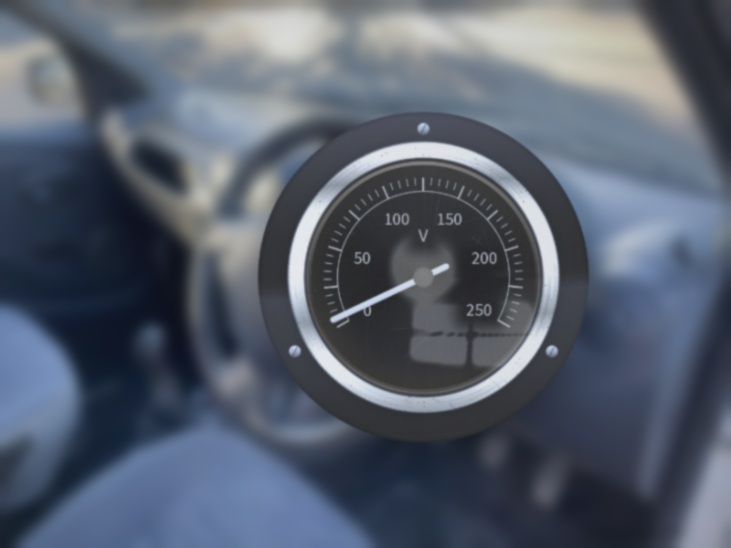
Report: 5 V
